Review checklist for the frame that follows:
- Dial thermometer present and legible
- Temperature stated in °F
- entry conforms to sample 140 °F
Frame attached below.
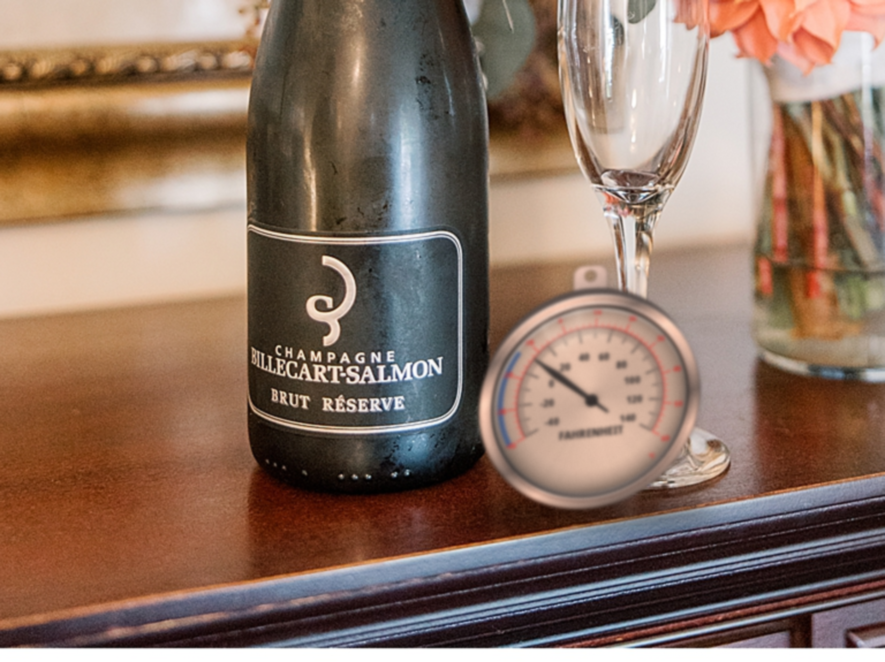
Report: 10 °F
